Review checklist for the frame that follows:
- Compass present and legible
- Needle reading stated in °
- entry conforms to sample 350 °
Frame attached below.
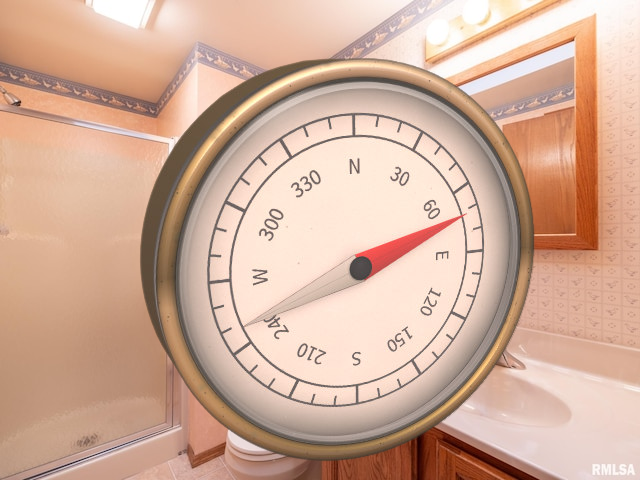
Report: 70 °
